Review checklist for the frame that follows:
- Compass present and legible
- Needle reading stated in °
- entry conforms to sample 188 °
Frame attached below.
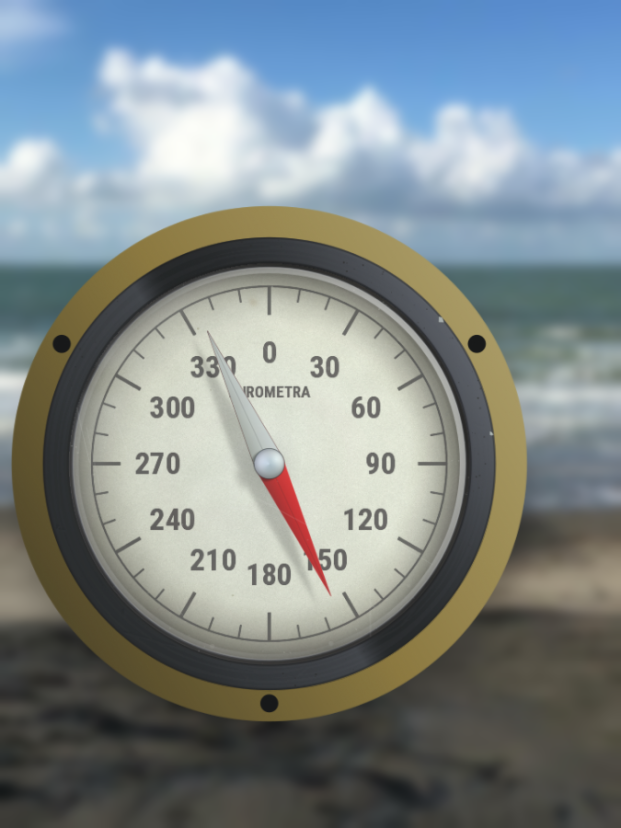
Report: 155 °
